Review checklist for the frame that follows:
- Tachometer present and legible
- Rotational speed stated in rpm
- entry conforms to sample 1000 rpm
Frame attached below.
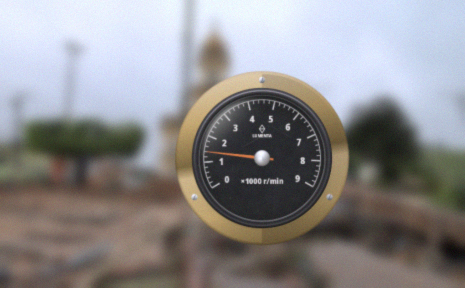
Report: 1400 rpm
